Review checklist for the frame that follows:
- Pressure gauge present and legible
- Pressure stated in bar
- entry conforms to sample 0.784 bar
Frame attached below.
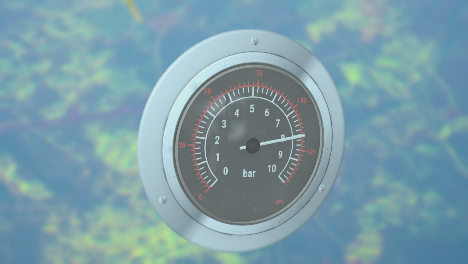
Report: 8 bar
